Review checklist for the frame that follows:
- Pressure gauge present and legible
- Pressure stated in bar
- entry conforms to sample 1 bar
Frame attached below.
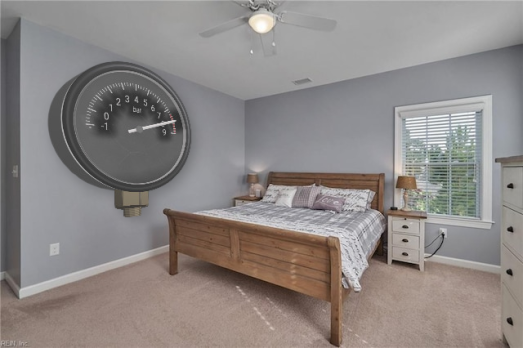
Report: 8 bar
